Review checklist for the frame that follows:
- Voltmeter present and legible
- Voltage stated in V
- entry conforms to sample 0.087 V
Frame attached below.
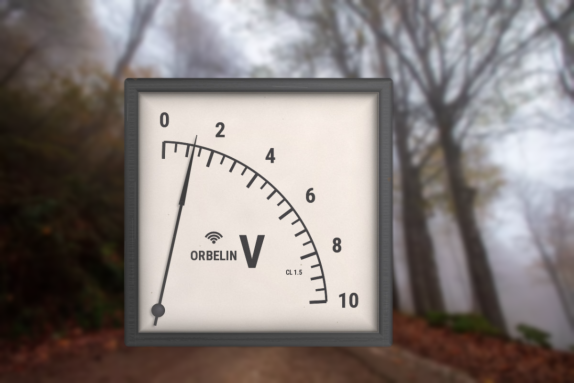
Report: 1.25 V
